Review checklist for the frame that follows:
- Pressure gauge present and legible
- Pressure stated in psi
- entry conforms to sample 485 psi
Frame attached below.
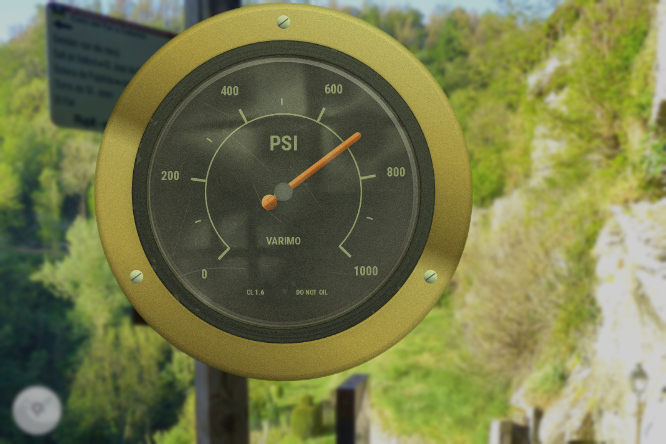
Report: 700 psi
